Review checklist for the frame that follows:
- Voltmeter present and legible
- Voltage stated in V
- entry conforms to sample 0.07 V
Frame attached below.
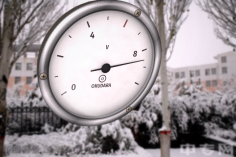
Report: 8.5 V
